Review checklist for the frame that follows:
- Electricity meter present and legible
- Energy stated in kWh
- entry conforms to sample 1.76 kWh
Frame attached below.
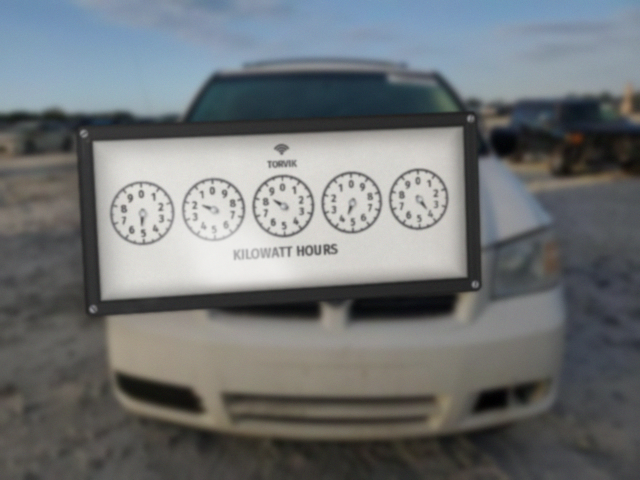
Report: 51844 kWh
